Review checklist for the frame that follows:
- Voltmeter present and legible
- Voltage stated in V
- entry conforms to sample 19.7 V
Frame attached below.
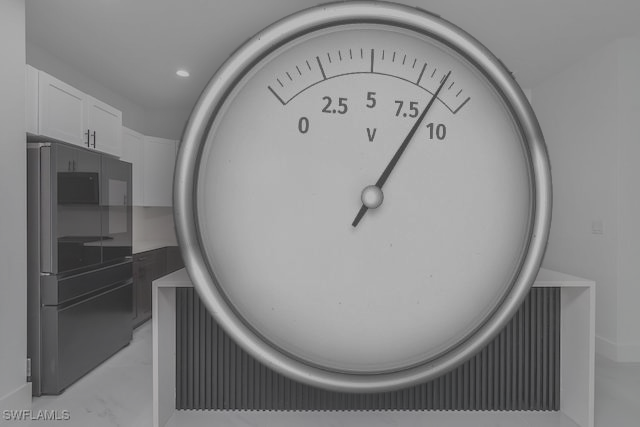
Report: 8.5 V
